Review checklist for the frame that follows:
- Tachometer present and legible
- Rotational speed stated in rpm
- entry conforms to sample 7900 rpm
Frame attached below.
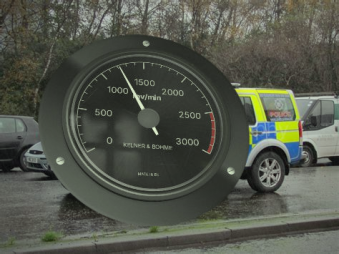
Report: 1200 rpm
